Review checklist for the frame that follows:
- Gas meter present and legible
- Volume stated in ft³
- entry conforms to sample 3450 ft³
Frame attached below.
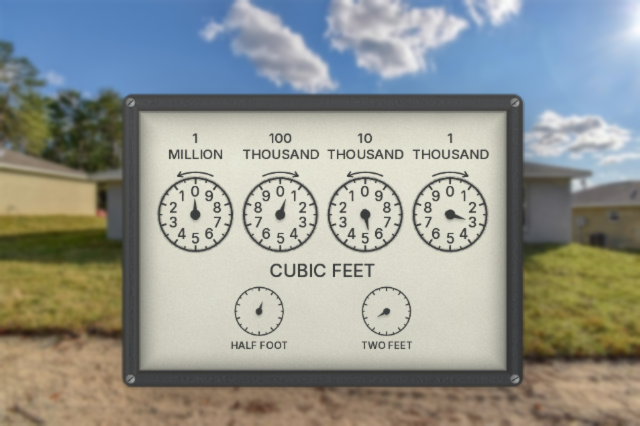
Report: 5300 ft³
